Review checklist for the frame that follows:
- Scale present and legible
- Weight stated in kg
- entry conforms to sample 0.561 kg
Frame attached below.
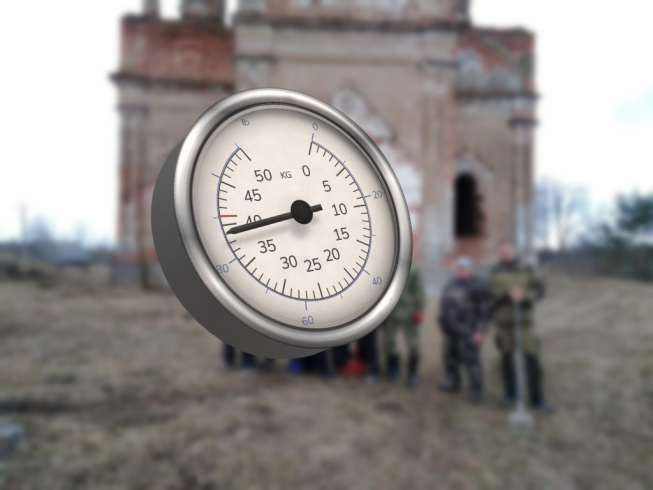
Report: 39 kg
